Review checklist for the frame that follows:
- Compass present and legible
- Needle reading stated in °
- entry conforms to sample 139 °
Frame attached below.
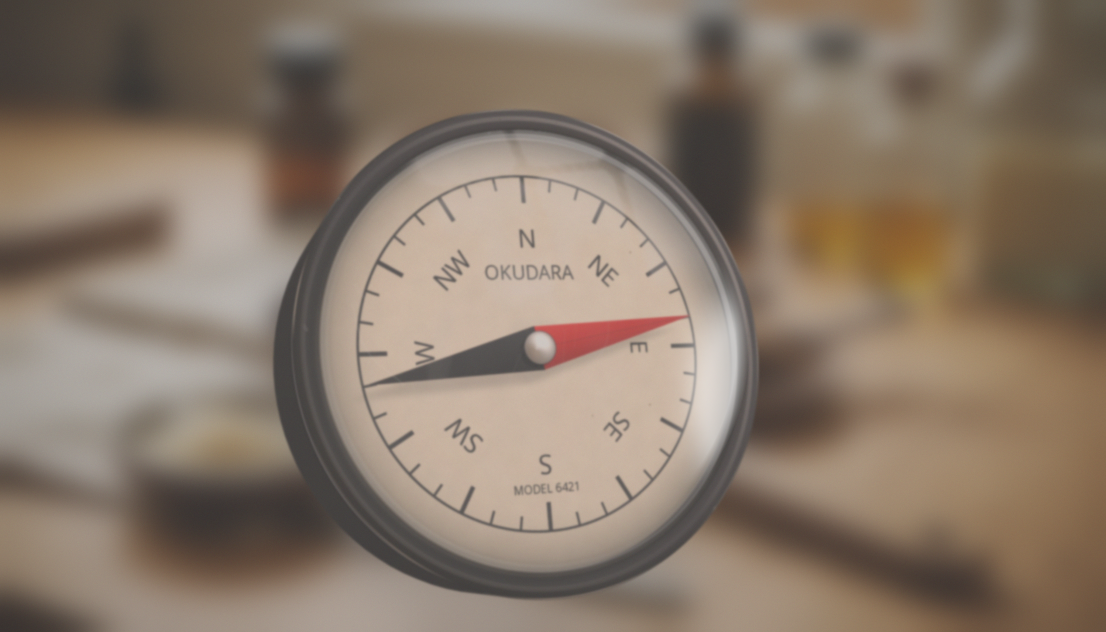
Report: 80 °
